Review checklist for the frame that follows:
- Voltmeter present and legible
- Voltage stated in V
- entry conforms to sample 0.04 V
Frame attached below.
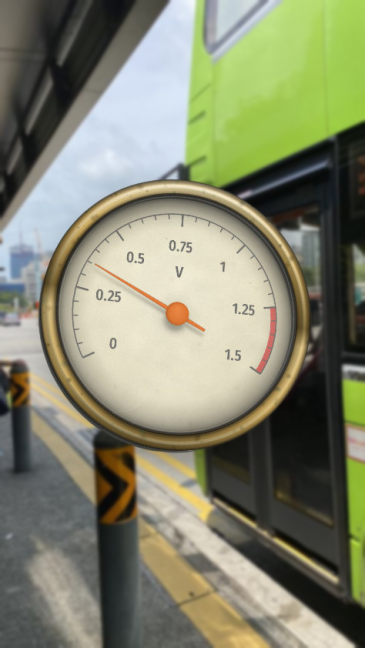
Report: 0.35 V
